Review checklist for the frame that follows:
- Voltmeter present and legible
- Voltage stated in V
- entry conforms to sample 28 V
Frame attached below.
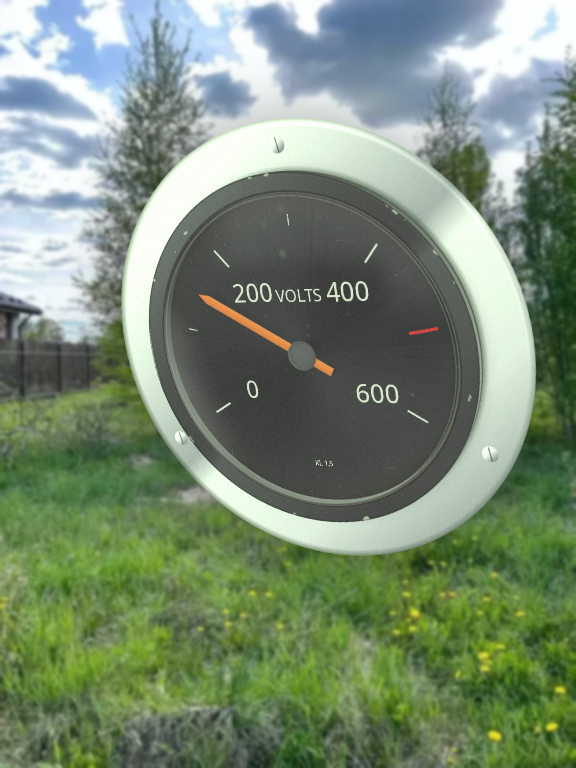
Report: 150 V
